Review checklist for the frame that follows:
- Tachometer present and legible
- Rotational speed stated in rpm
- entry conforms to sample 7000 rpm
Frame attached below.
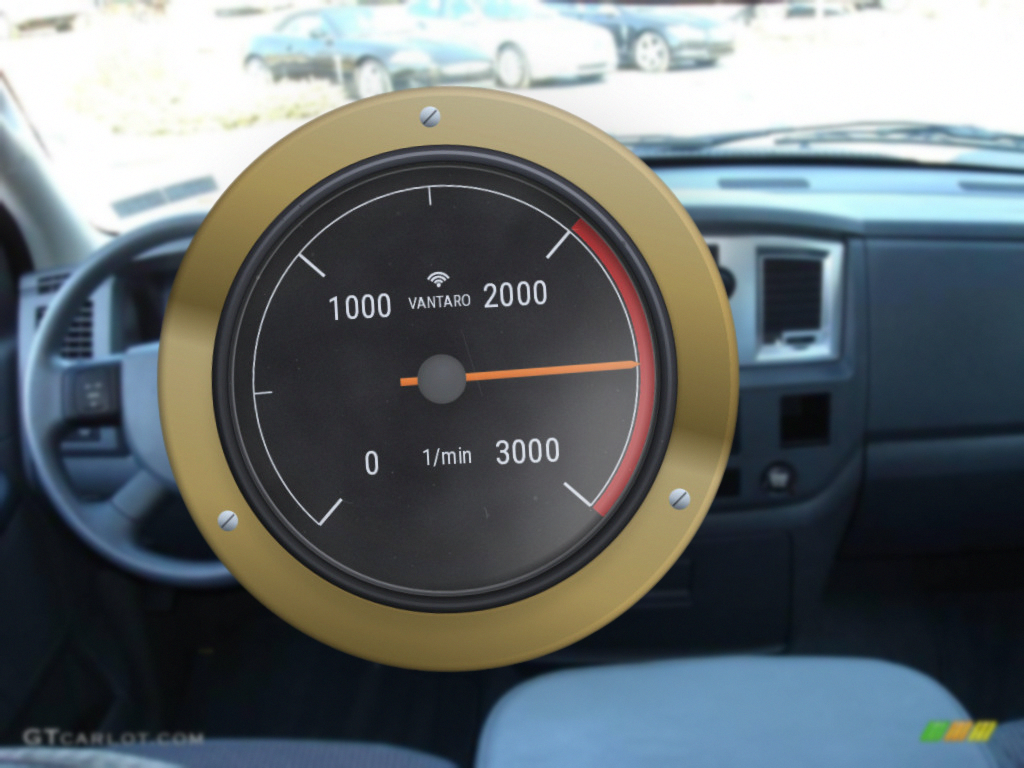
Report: 2500 rpm
